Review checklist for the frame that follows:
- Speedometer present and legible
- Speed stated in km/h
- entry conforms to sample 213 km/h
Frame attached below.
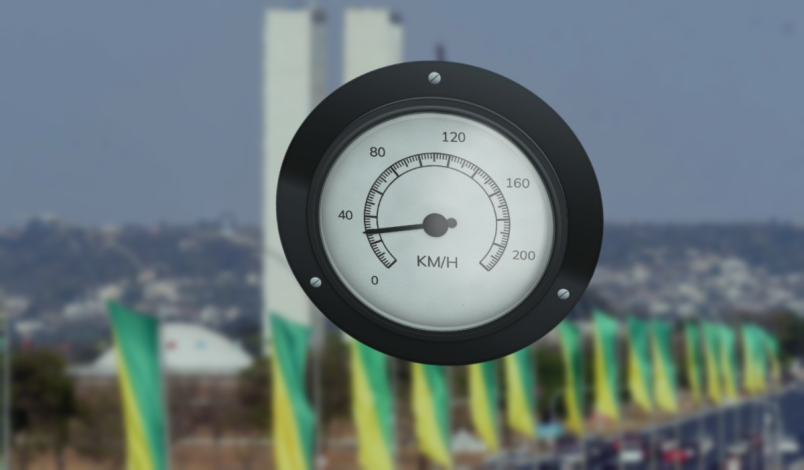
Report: 30 km/h
